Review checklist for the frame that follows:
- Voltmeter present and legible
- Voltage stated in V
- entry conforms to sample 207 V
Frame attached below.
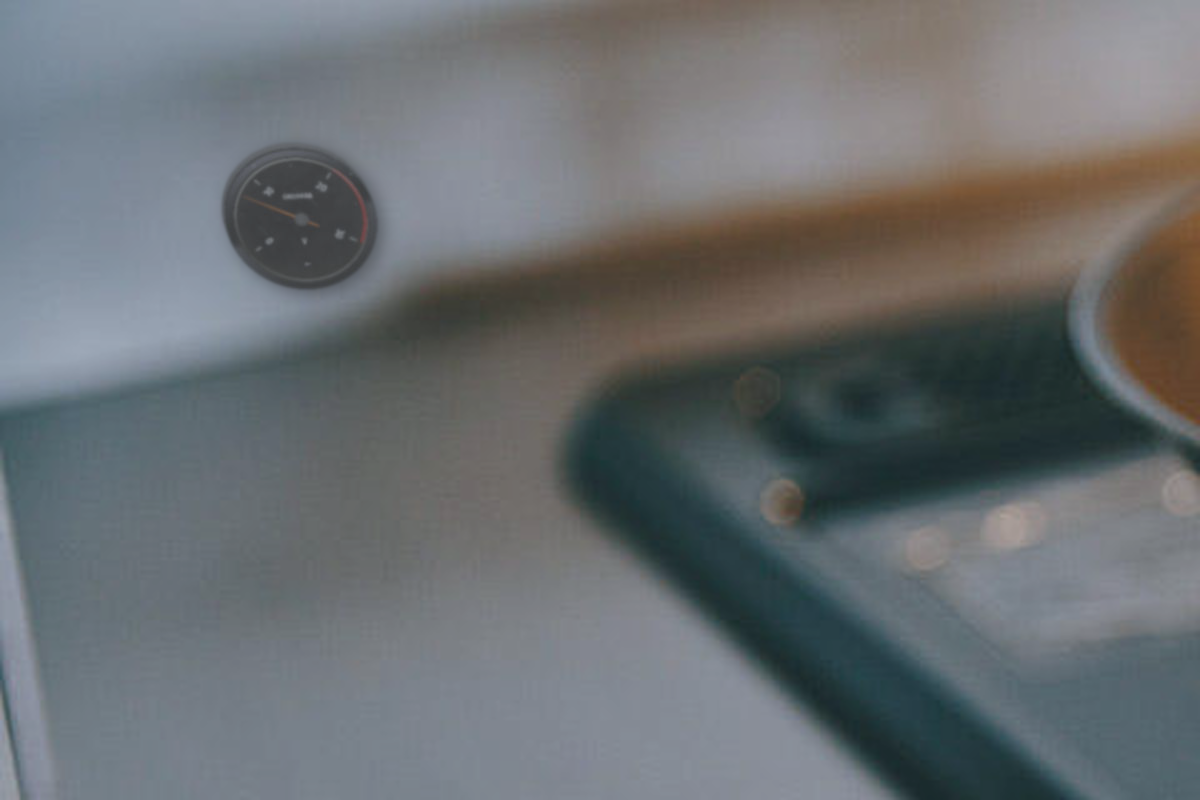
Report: 7.5 V
